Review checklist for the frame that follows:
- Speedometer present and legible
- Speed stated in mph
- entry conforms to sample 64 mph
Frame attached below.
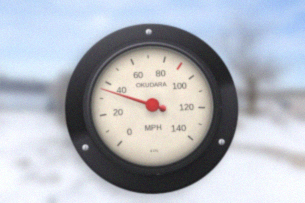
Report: 35 mph
